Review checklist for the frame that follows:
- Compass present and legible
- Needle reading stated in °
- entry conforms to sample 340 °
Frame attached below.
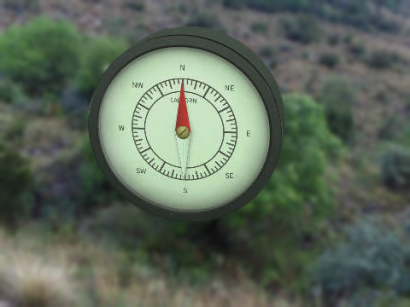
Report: 0 °
